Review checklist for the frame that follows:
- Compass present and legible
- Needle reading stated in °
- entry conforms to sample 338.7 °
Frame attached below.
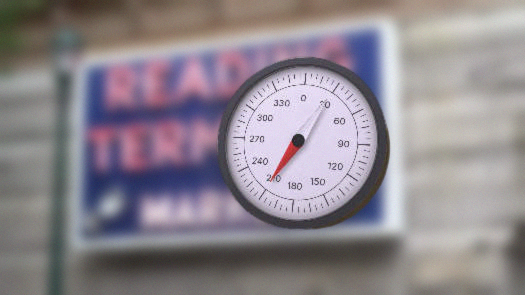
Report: 210 °
